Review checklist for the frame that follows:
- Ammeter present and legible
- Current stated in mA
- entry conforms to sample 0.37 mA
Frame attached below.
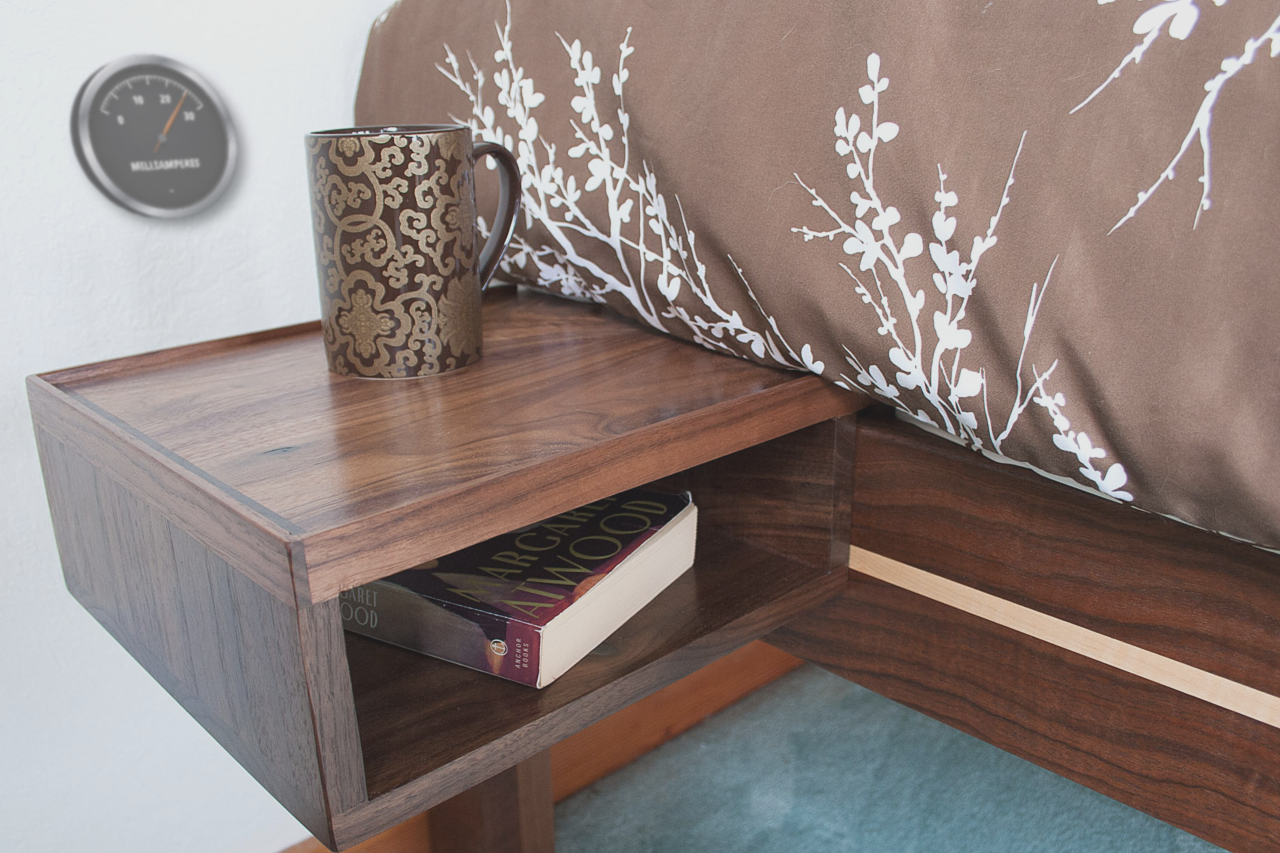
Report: 25 mA
